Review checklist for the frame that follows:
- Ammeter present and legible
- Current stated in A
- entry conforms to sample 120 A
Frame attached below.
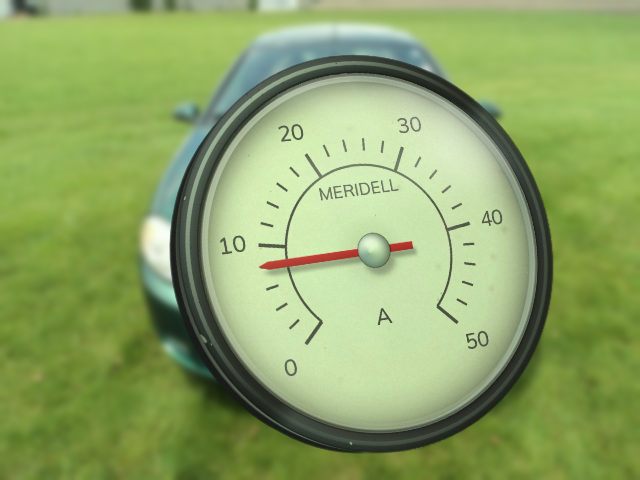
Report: 8 A
